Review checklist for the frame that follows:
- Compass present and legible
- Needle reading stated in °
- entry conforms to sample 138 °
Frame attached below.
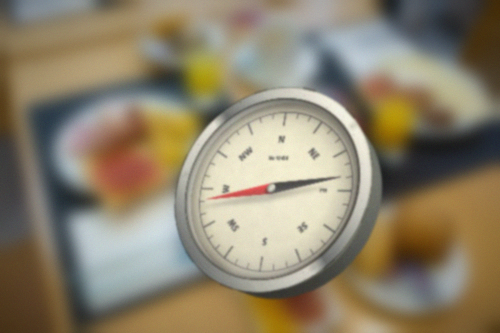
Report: 260 °
